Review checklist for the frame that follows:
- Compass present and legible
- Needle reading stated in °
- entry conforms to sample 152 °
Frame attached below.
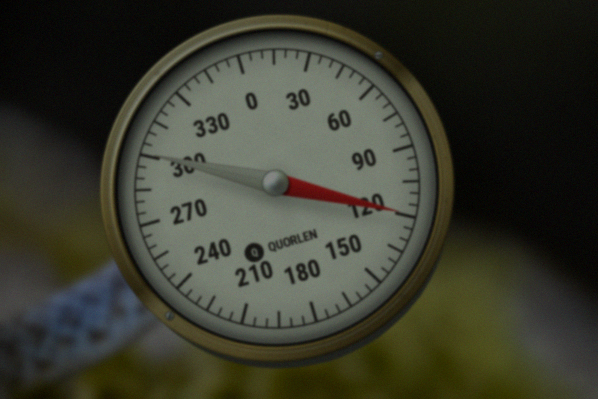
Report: 120 °
